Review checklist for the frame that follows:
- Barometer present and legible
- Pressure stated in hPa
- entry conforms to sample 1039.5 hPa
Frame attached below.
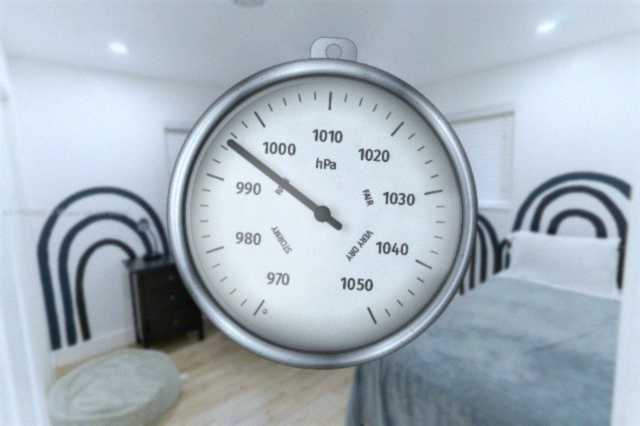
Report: 995 hPa
